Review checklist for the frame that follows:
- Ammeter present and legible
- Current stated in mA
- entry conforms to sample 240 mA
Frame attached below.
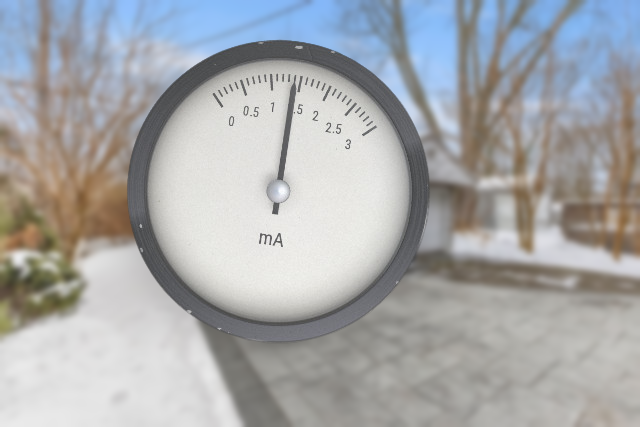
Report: 1.4 mA
